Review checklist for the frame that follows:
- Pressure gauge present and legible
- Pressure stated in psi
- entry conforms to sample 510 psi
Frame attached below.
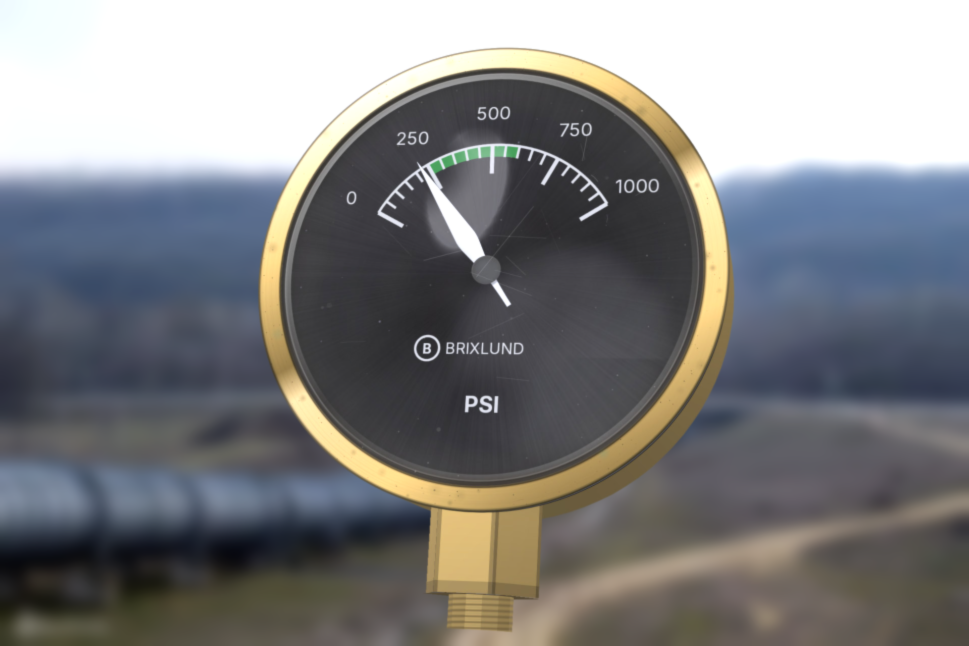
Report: 225 psi
